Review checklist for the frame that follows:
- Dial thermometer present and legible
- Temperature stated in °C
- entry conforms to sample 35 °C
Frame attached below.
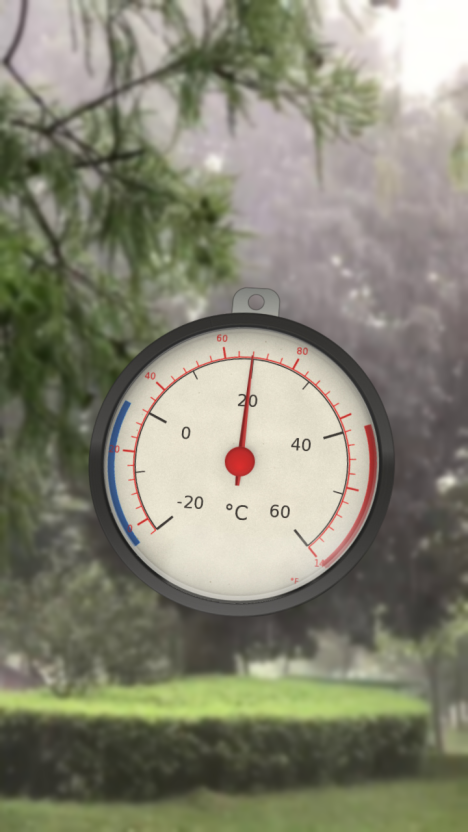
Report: 20 °C
